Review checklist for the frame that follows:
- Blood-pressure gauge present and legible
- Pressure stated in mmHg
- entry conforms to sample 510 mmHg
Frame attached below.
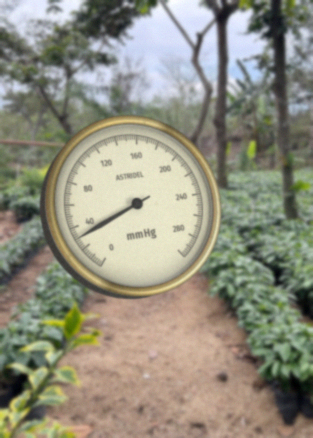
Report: 30 mmHg
